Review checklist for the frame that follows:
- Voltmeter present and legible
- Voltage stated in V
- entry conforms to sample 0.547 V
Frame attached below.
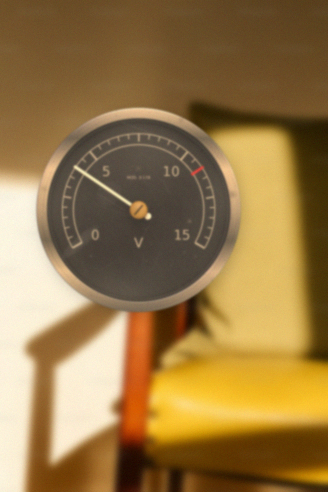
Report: 4 V
